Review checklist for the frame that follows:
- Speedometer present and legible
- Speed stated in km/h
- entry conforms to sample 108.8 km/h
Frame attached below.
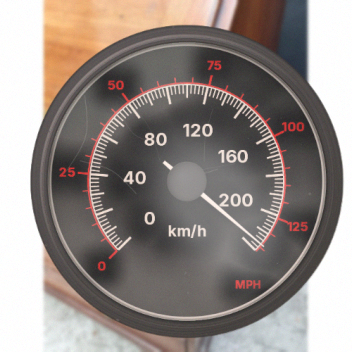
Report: 216 km/h
